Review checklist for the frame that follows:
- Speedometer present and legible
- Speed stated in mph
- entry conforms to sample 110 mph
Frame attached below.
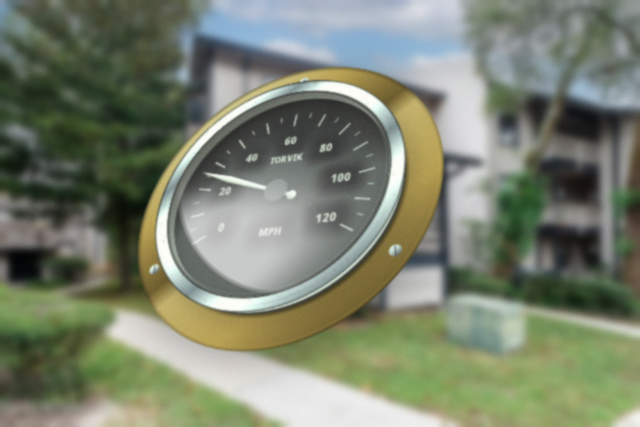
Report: 25 mph
